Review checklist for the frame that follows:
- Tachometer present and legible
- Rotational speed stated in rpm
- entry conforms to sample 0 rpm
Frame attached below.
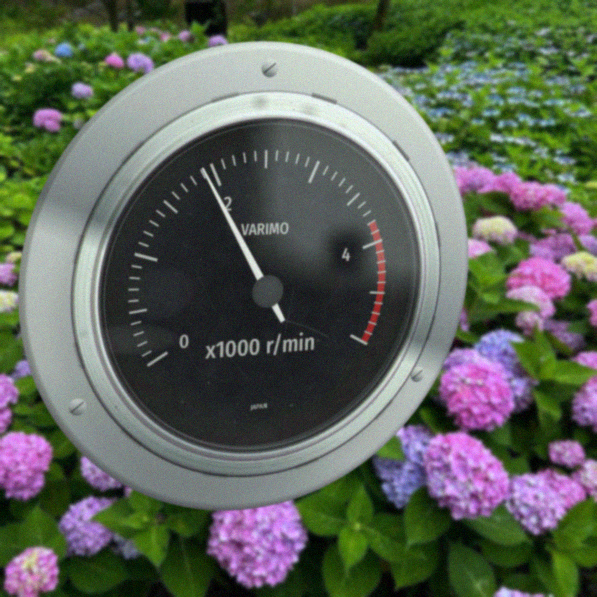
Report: 1900 rpm
